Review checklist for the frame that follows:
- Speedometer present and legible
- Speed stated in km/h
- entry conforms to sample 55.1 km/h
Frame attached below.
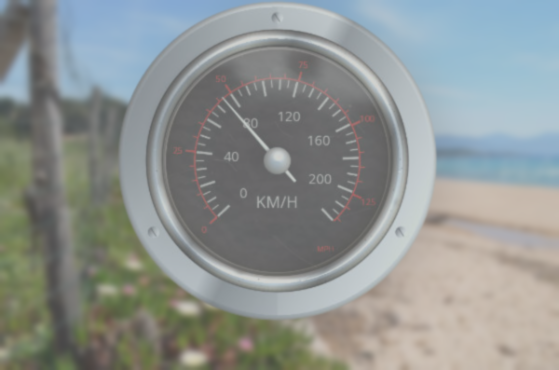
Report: 75 km/h
